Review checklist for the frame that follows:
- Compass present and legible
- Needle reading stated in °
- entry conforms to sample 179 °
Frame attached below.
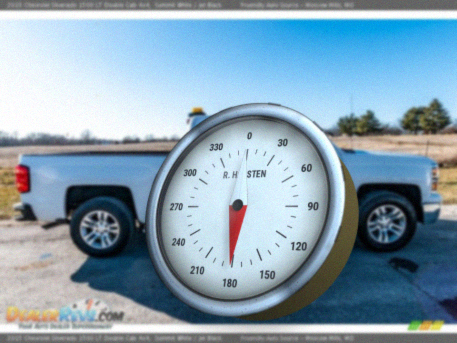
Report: 180 °
